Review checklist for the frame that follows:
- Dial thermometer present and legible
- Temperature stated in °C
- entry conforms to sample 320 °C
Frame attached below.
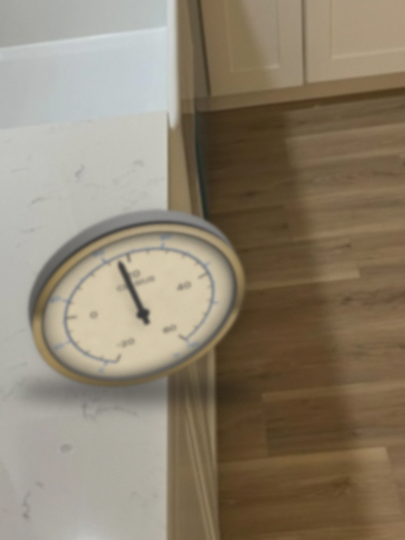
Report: 18 °C
